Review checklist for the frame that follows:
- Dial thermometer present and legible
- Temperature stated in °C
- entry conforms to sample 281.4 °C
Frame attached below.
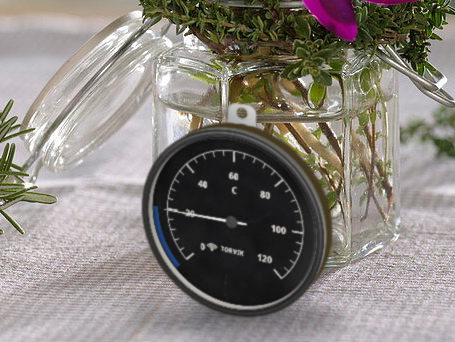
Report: 20 °C
